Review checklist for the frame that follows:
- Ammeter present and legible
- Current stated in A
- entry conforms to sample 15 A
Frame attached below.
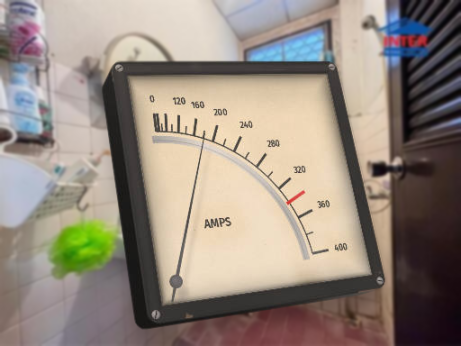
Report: 180 A
